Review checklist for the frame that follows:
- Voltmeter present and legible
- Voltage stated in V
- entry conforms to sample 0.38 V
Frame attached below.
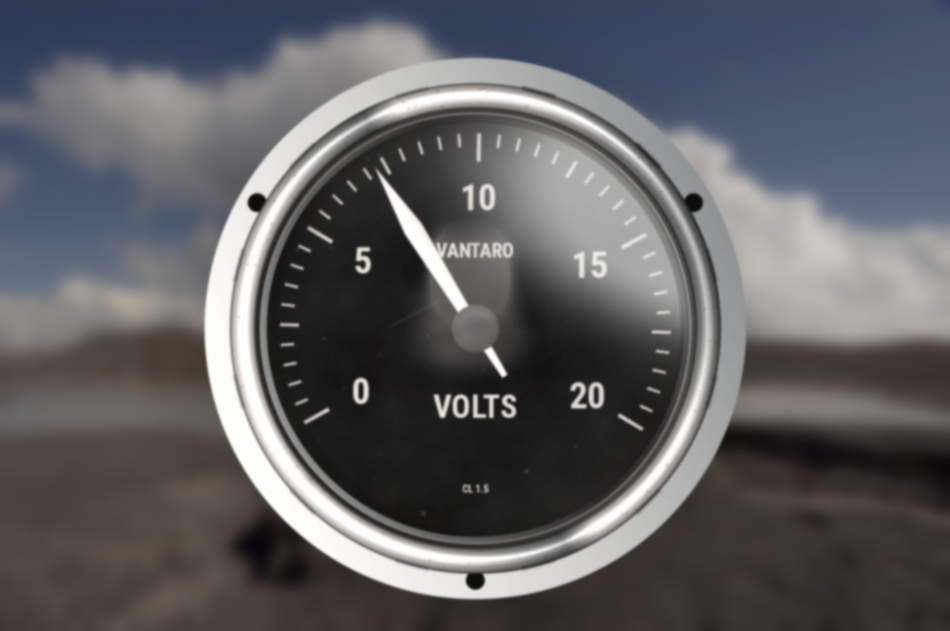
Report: 7.25 V
